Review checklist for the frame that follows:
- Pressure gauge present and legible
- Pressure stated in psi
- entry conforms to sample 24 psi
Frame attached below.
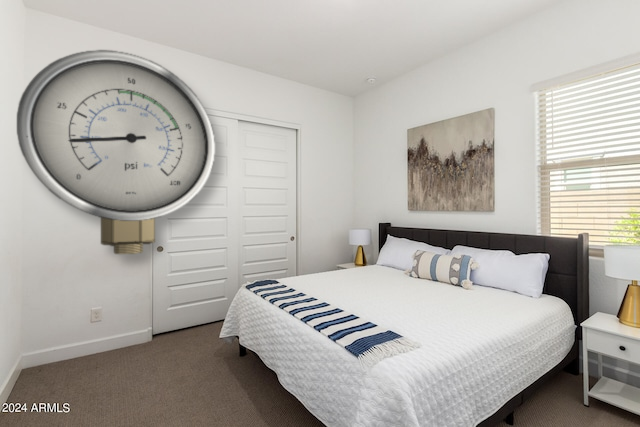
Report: 12.5 psi
